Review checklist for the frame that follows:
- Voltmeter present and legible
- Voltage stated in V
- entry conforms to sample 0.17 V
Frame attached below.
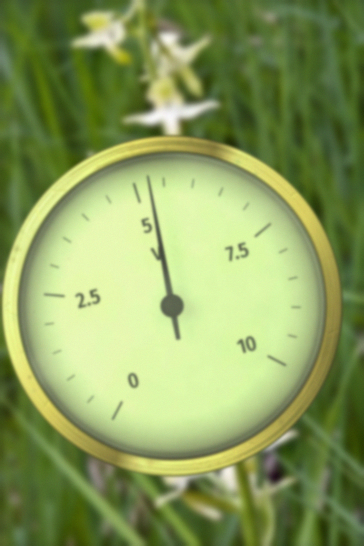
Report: 5.25 V
